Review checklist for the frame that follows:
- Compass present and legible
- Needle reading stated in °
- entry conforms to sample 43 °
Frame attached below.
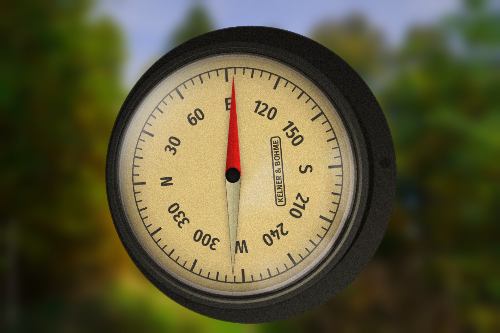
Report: 95 °
